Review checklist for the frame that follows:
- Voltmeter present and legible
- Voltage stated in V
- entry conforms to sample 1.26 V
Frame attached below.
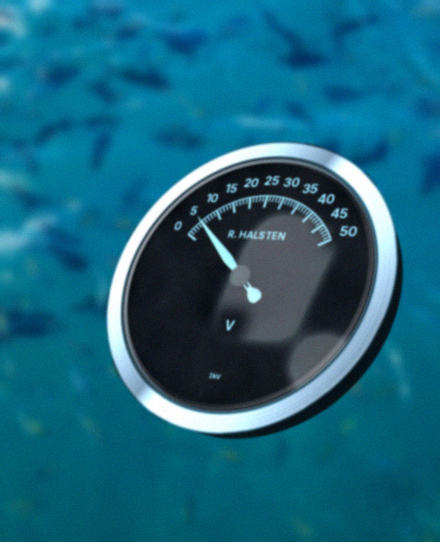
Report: 5 V
